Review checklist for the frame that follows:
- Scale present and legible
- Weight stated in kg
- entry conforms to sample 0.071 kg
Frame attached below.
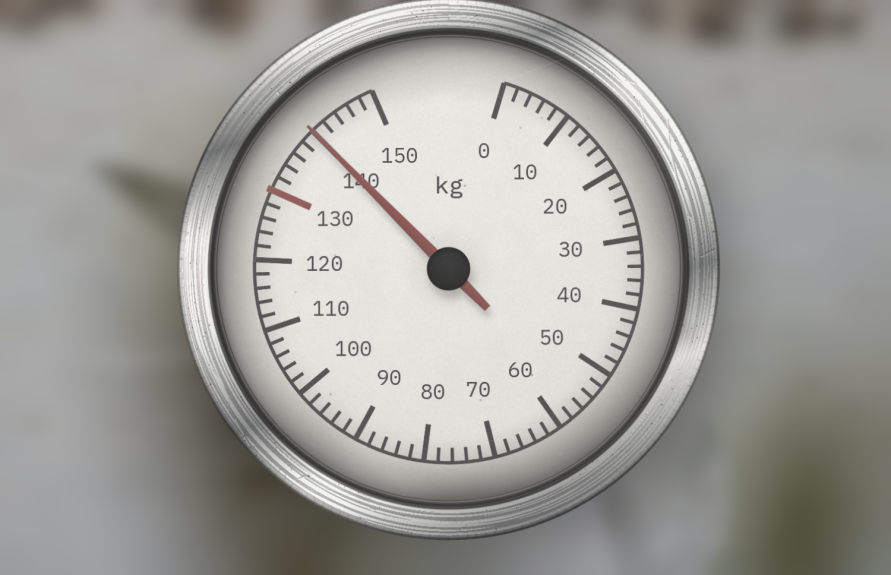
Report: 140 kg
